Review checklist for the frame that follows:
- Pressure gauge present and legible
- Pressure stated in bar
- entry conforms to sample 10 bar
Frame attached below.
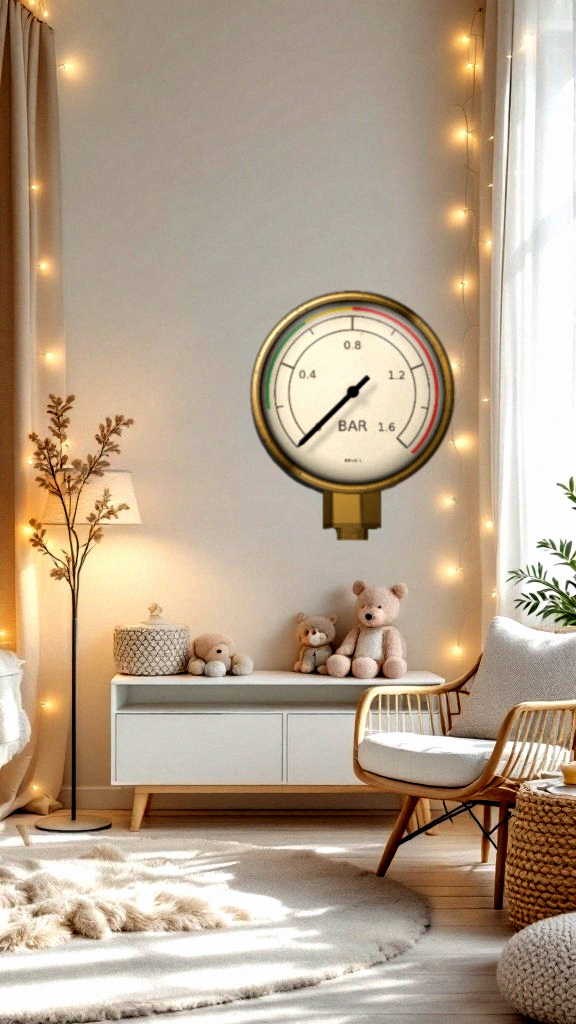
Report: 0 bar
